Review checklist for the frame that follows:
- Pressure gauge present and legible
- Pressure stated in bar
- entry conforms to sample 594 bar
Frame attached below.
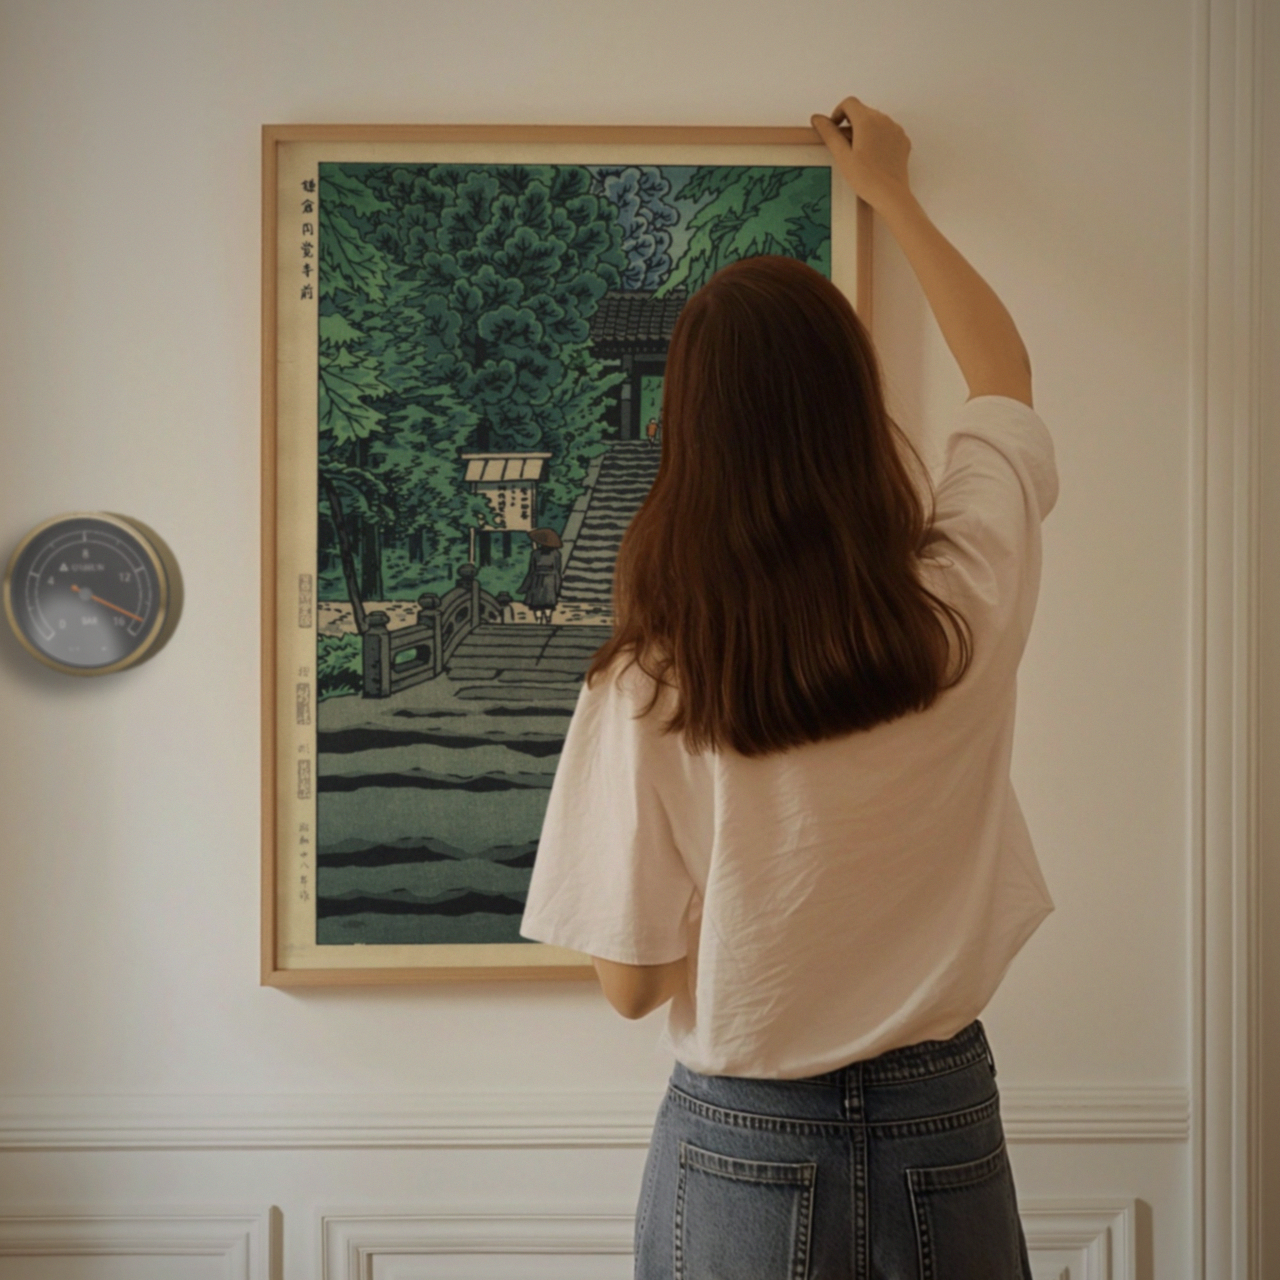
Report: 15 bar
